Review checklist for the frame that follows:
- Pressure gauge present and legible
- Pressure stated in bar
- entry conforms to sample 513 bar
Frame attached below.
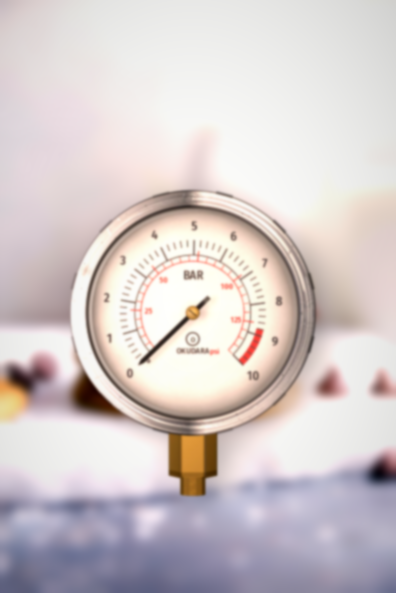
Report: 0 bar
